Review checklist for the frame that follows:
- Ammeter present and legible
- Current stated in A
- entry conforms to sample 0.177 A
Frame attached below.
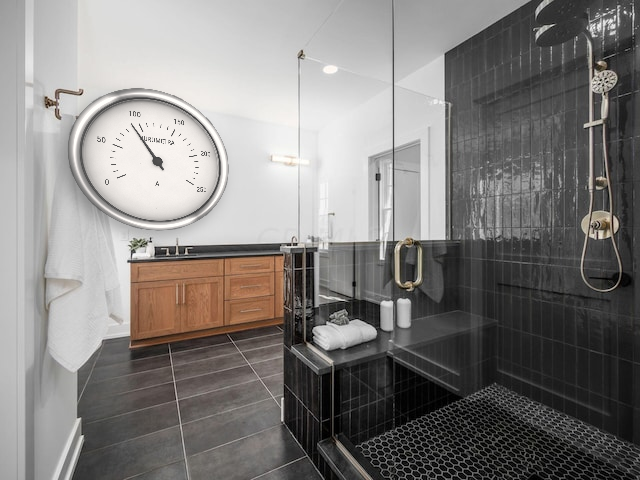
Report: 90 A
